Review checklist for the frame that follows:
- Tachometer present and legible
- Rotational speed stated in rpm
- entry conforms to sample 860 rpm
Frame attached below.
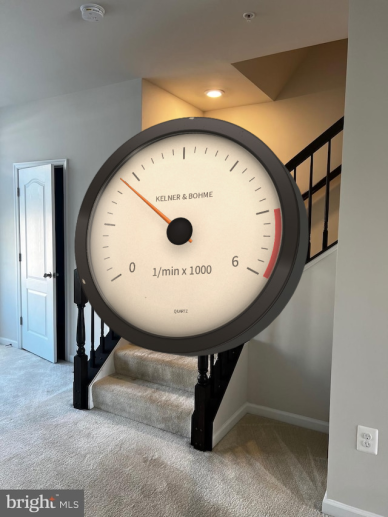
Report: 1800 rpm
